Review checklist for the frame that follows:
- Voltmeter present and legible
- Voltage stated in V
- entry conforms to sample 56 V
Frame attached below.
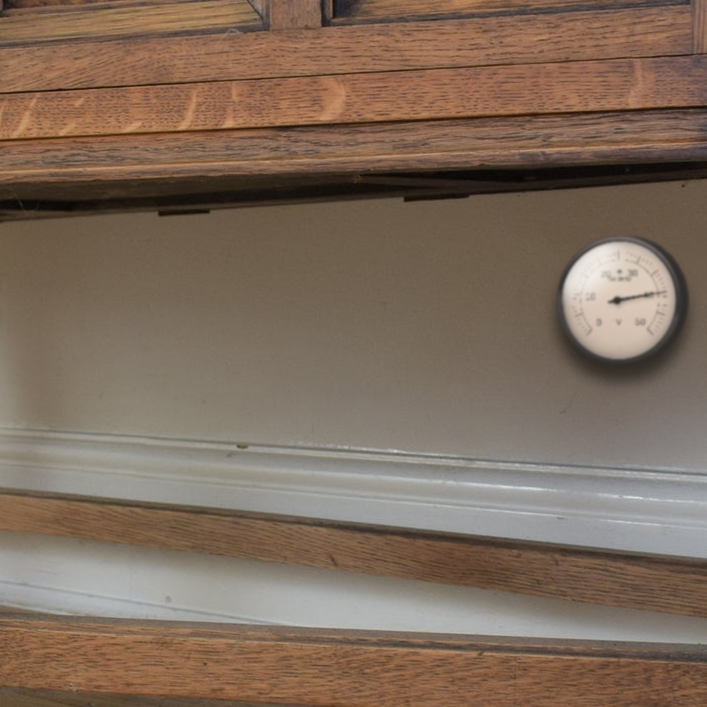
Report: 40 V
